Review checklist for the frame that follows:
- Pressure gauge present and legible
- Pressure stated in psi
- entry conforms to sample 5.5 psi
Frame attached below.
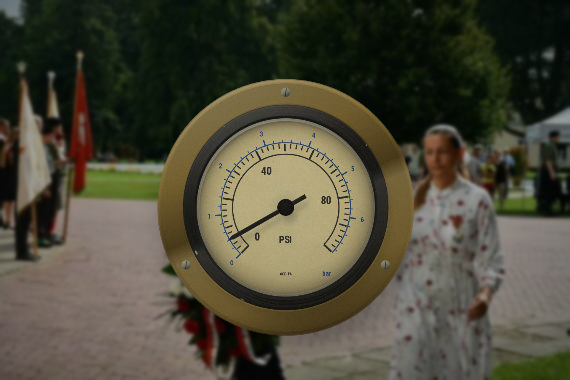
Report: 6 psi
